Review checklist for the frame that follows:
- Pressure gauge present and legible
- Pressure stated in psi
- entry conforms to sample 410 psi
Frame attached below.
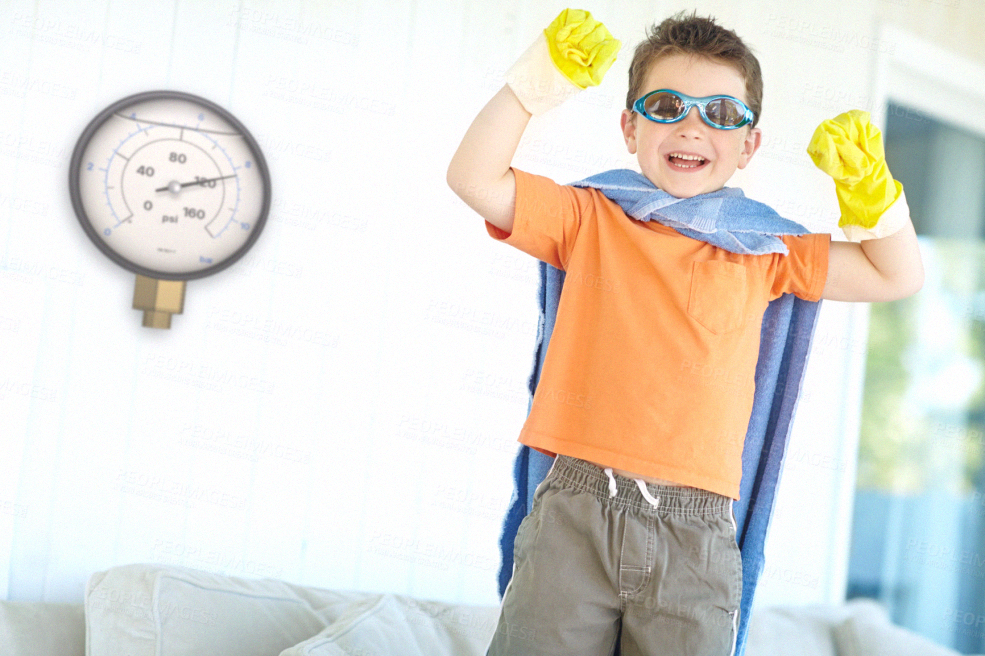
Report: 120 psi
